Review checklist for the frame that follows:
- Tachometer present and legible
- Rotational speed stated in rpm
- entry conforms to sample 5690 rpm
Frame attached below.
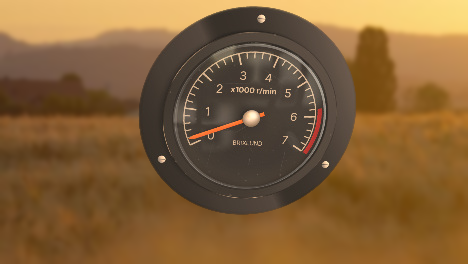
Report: 200 rpm
